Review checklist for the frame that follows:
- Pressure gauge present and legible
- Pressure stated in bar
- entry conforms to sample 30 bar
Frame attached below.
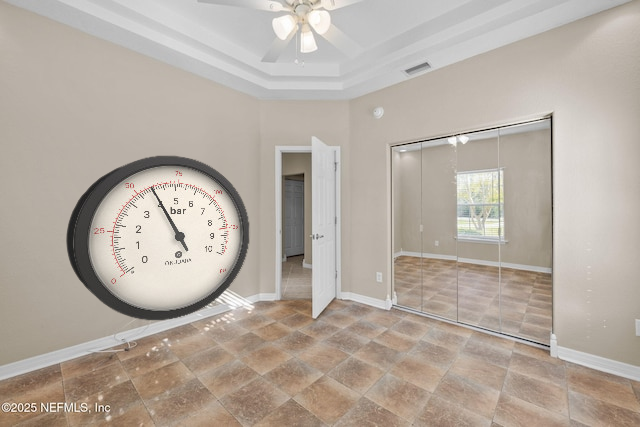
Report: 4 bar
